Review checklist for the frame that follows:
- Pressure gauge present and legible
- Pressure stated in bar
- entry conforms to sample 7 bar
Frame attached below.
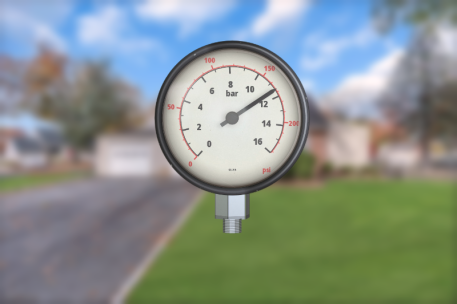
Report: 11.5 bar
